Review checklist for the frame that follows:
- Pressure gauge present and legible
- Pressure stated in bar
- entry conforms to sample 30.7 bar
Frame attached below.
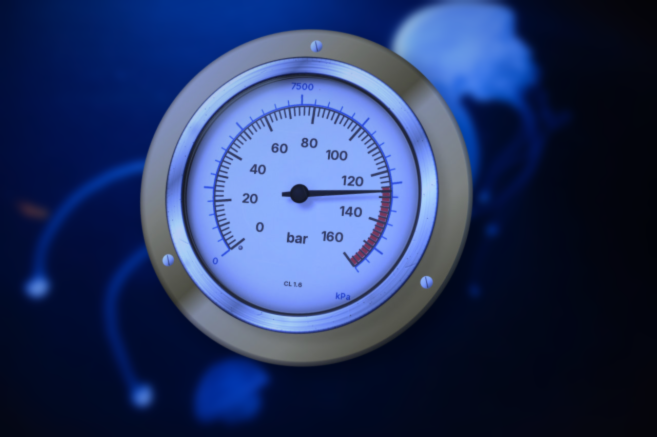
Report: 128 bar
